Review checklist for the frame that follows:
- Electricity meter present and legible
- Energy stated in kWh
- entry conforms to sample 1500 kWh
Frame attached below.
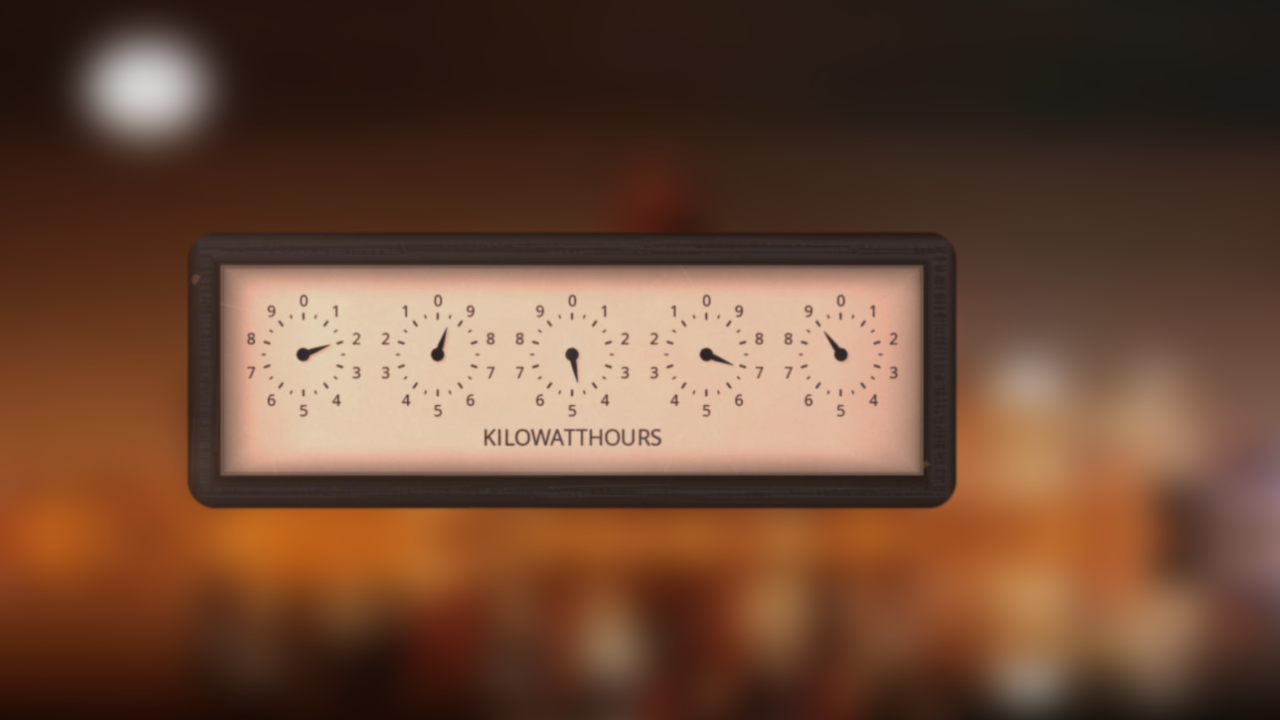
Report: 19469 kWh
